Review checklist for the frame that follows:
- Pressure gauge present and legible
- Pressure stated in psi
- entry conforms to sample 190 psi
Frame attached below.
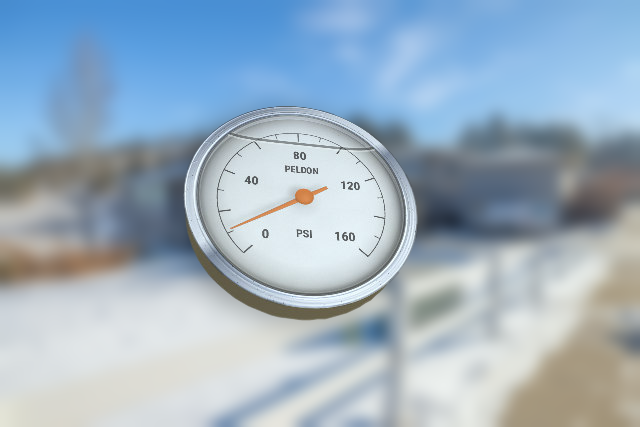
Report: 10 psi
